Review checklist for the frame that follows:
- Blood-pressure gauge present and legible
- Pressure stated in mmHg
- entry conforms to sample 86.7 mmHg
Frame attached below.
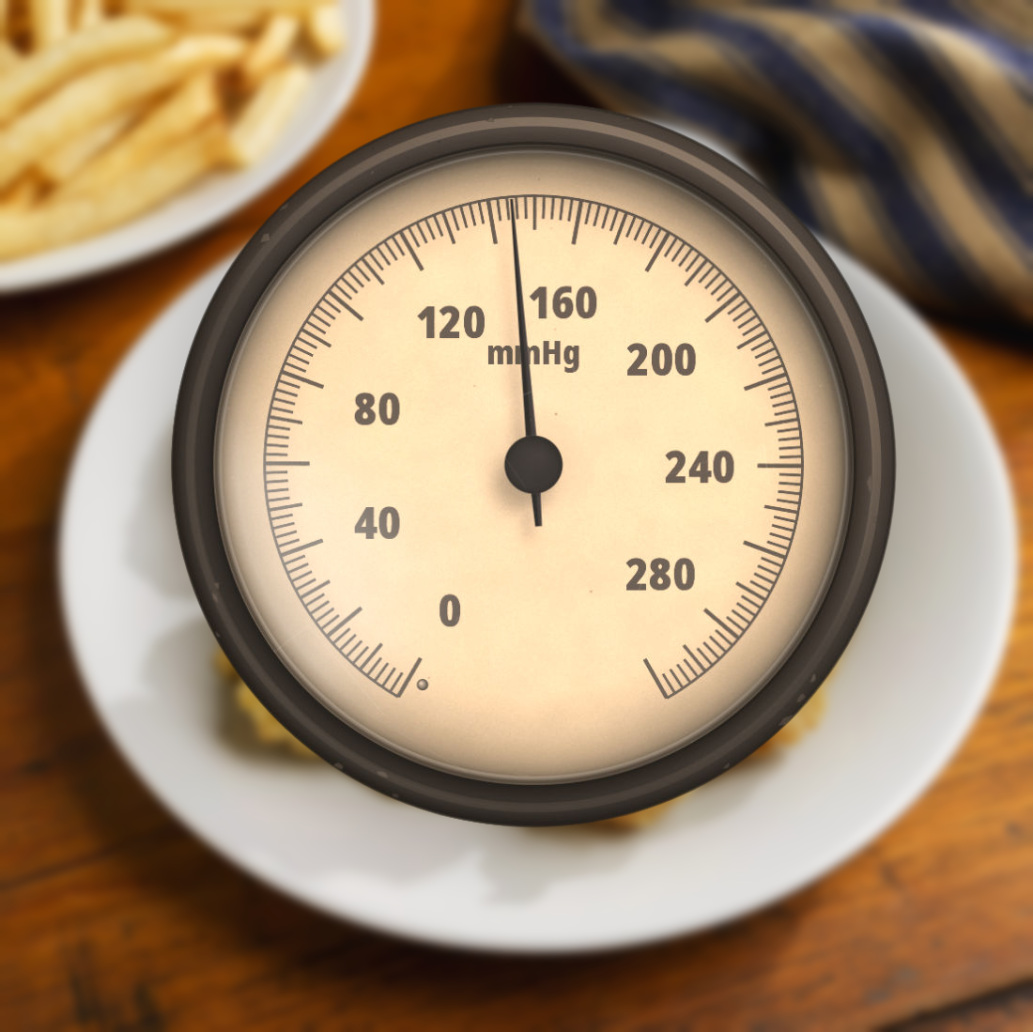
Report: 145 mmHg
